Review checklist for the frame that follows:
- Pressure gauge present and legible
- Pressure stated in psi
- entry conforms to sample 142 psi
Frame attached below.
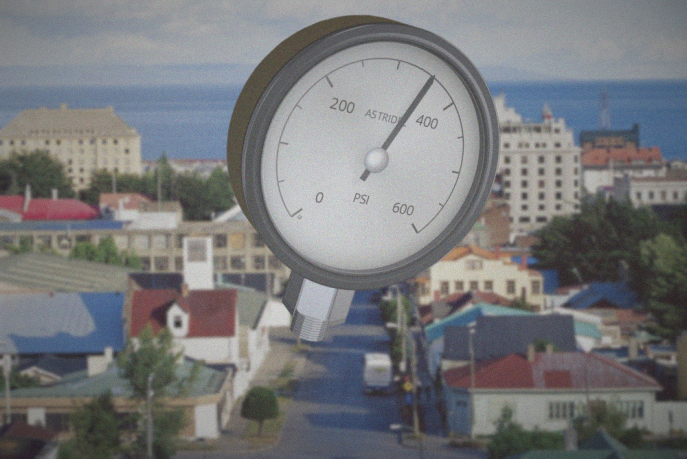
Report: 350 psi
